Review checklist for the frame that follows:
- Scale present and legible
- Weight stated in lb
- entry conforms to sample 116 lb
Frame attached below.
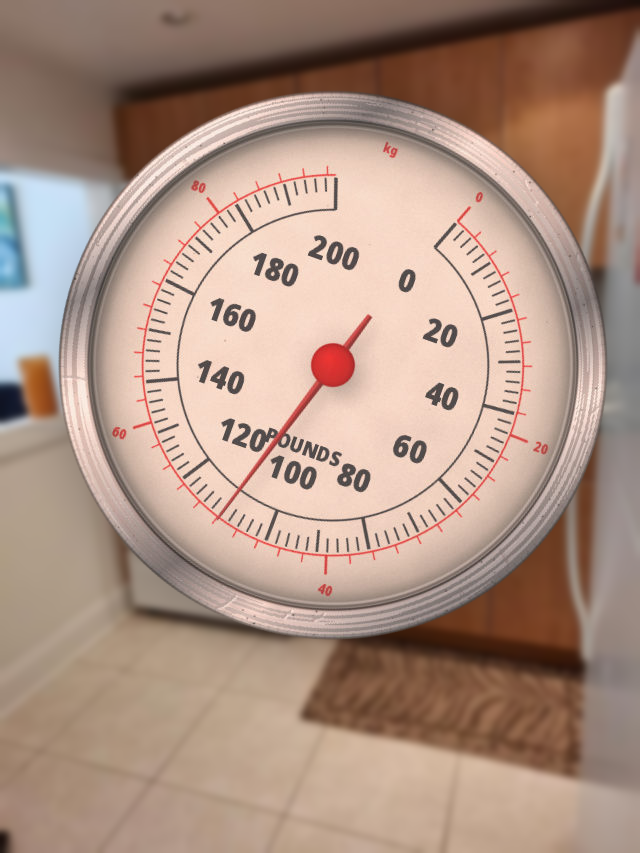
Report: 110 lb
